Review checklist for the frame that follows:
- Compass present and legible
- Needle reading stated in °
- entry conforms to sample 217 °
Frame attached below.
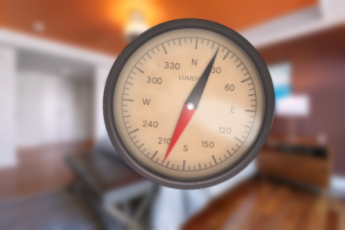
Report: 200 °
